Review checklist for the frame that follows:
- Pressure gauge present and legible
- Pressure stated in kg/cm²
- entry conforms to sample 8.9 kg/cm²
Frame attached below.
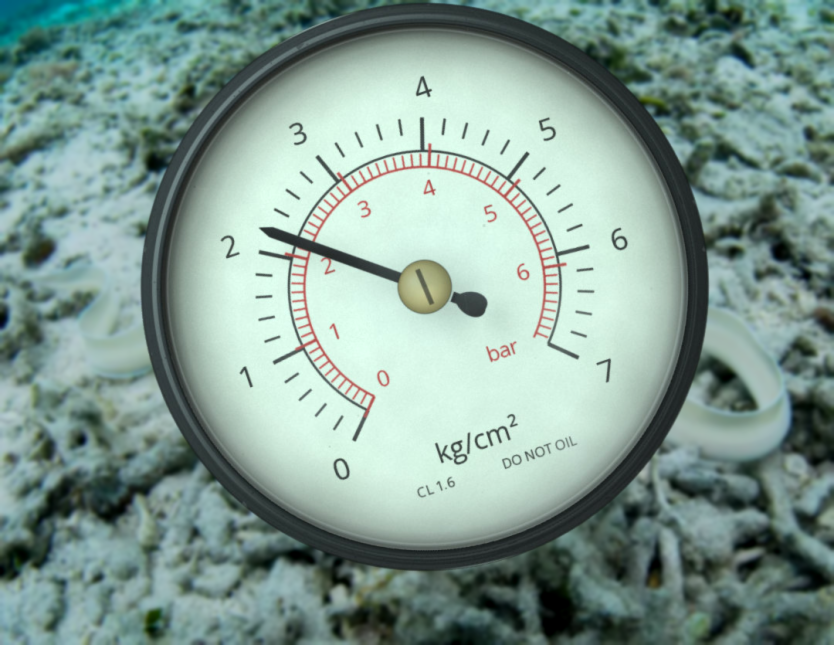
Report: 2.2 kg/cm²
